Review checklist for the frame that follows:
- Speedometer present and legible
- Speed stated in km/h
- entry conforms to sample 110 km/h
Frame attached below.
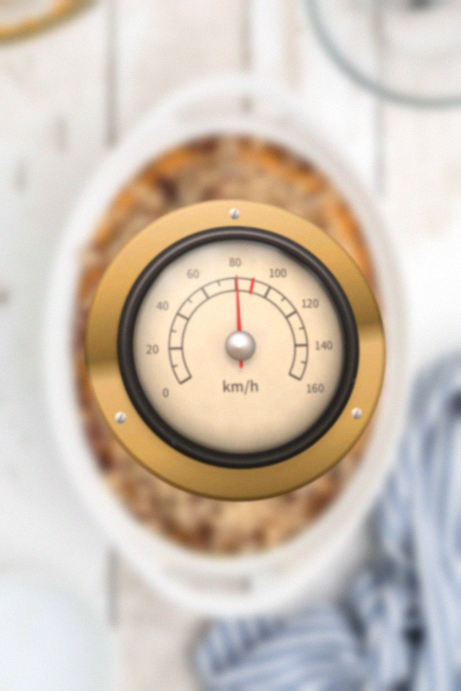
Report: 80 km/h
